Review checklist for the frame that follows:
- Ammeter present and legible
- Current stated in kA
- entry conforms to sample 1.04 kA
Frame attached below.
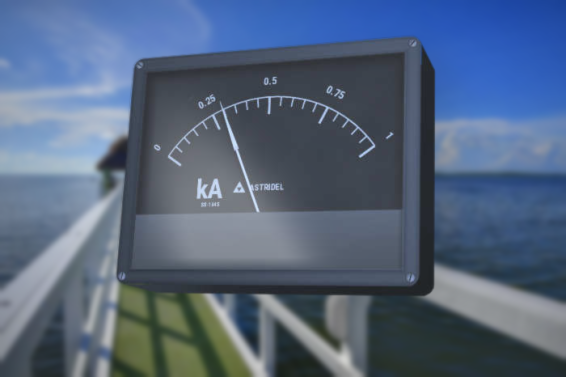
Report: 0.3 kA
